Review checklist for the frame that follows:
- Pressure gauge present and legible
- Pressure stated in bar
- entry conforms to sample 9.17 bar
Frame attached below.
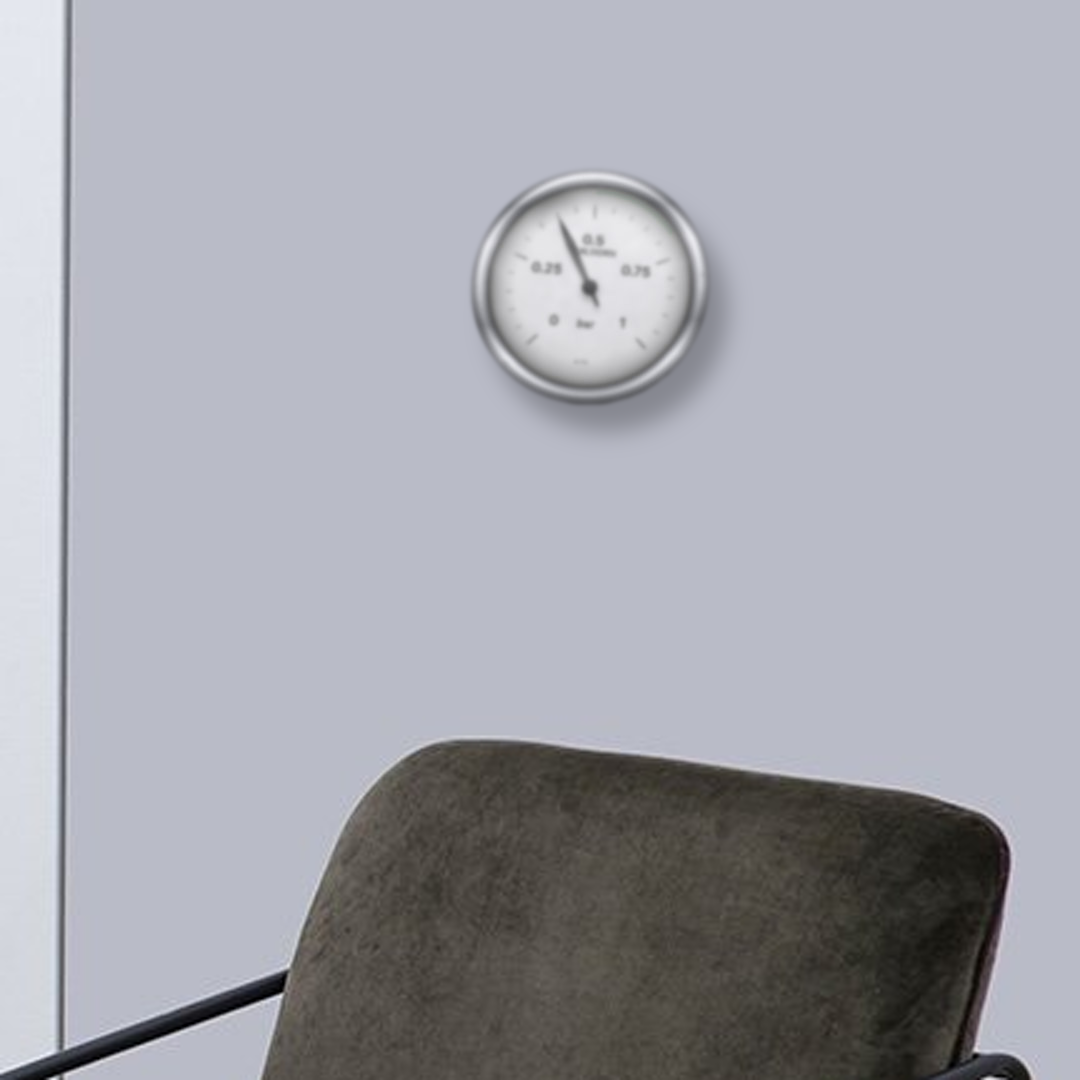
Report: 0.4 bar
